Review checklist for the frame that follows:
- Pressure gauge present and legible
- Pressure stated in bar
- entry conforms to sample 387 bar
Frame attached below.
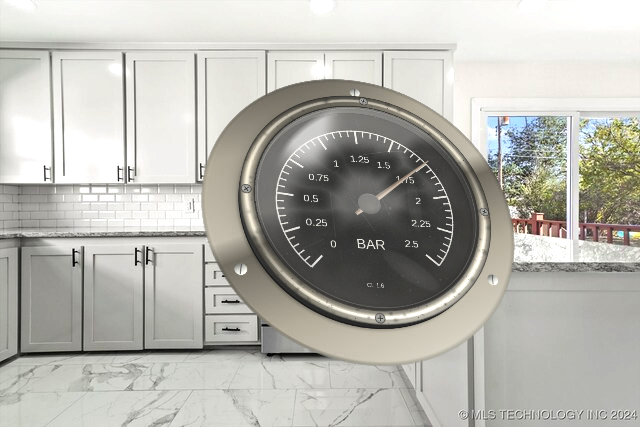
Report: 1.75 bar
